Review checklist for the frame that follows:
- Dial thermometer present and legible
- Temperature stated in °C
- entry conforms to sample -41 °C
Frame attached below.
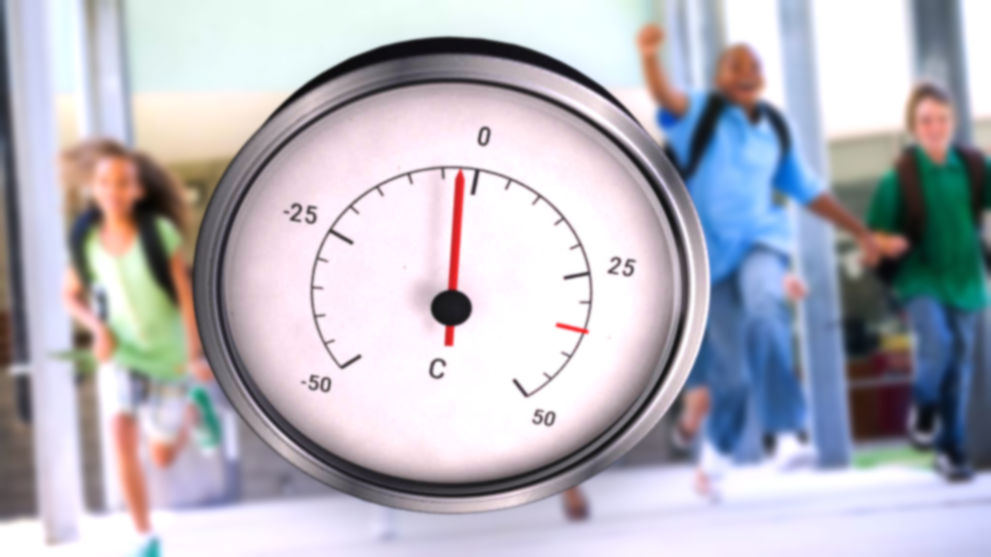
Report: -2.5 °C
